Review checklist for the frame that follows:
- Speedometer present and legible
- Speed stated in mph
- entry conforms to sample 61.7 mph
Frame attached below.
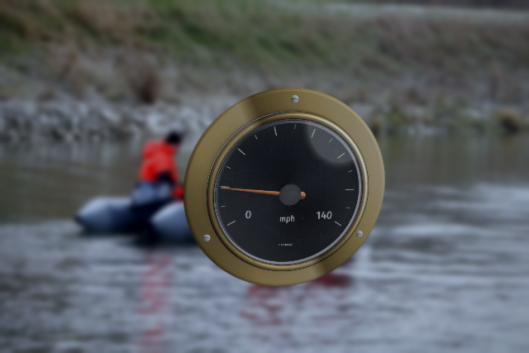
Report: 20 mph
